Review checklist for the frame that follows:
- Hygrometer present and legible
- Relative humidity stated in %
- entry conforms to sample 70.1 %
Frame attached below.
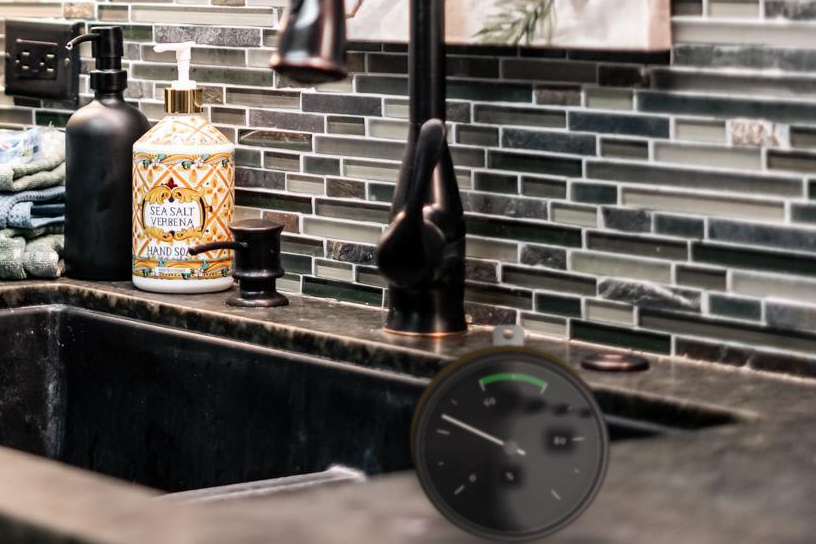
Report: 25 %
